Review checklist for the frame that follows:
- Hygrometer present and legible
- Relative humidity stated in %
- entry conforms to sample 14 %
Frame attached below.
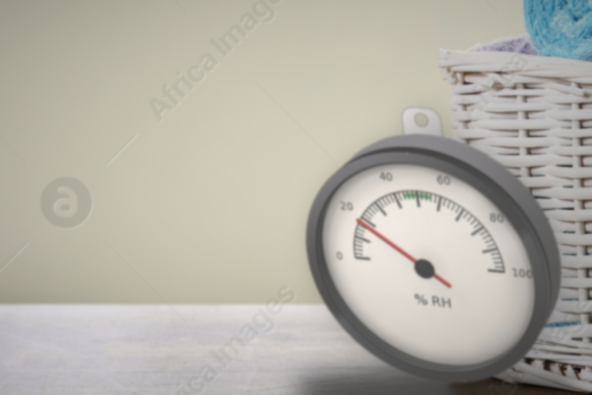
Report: 20 %
